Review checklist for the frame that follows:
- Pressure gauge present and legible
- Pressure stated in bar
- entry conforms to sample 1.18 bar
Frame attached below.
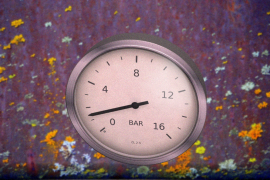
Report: 1.5 bar
